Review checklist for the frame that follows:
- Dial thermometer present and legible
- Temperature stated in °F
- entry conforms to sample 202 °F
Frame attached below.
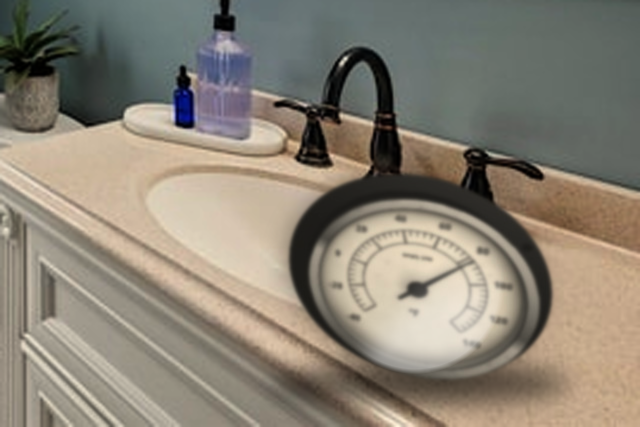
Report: 80 °F
